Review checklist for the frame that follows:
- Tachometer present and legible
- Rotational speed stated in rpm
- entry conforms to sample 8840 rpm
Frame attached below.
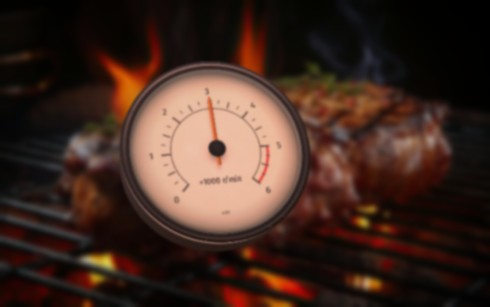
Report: 3000 rpm
